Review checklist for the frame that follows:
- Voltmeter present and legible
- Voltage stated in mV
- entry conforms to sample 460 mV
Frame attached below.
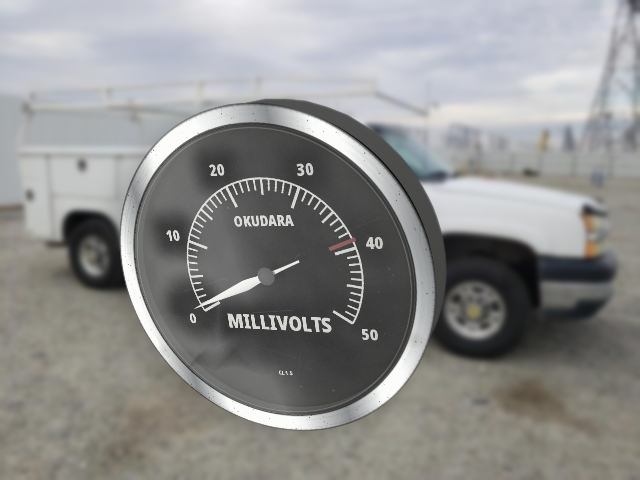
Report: 1 mV
